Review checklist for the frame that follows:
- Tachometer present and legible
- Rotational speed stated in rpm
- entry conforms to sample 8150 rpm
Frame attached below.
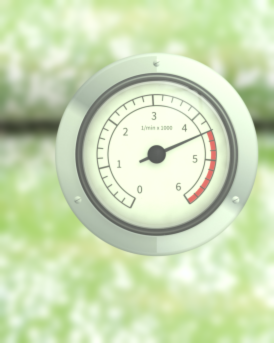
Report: 4400 rpm
